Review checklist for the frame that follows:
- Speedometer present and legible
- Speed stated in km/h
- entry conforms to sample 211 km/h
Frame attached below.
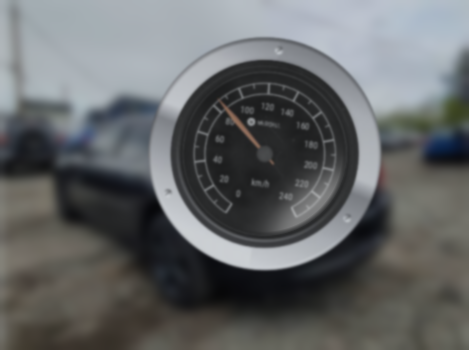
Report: 85 km/h
